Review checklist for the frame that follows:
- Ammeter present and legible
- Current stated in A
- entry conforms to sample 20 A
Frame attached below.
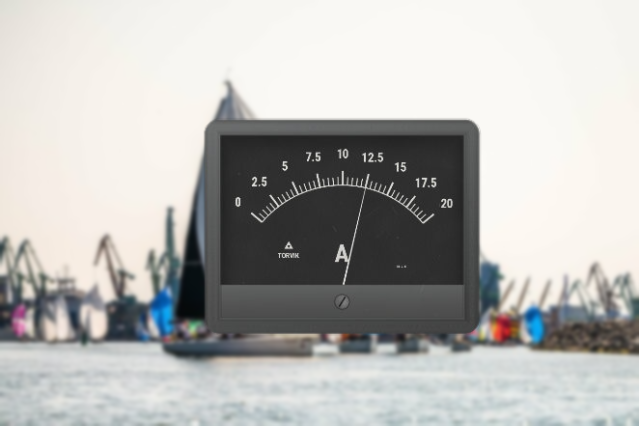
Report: 12.5 A
